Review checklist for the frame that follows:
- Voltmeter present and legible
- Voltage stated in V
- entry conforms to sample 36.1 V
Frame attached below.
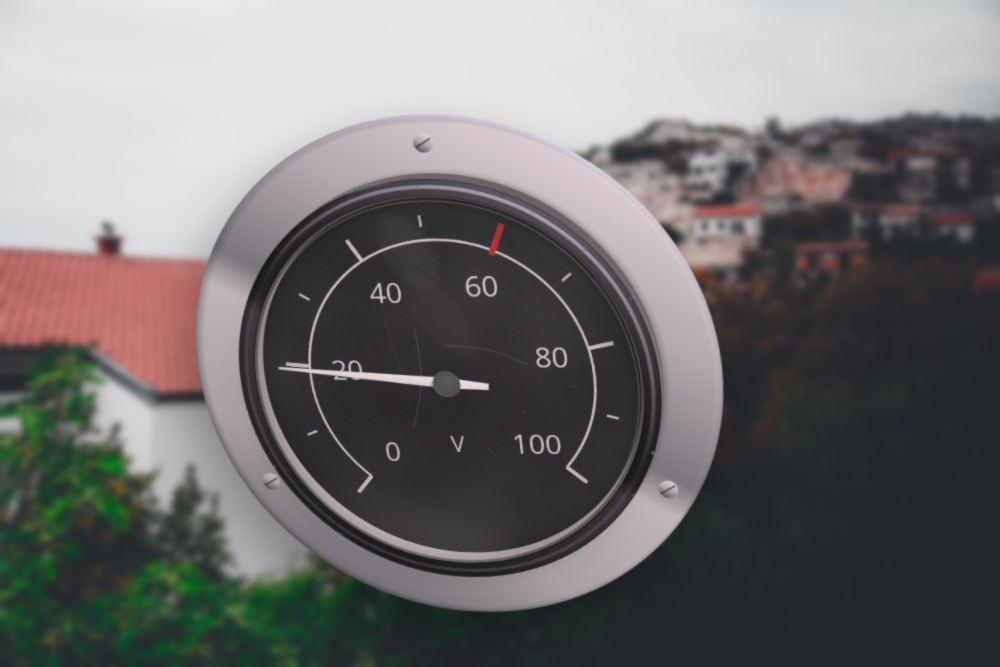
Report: 20 V
